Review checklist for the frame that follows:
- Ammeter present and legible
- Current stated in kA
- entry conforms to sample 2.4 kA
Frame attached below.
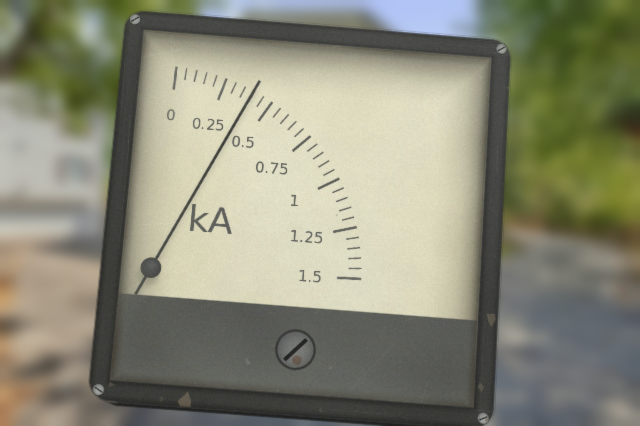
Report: 0.4 kA
